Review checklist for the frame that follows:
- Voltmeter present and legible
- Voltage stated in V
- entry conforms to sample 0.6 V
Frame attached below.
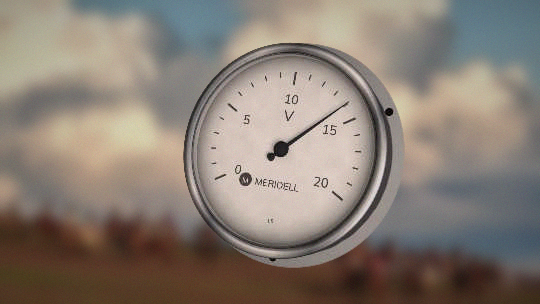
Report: 14 V
